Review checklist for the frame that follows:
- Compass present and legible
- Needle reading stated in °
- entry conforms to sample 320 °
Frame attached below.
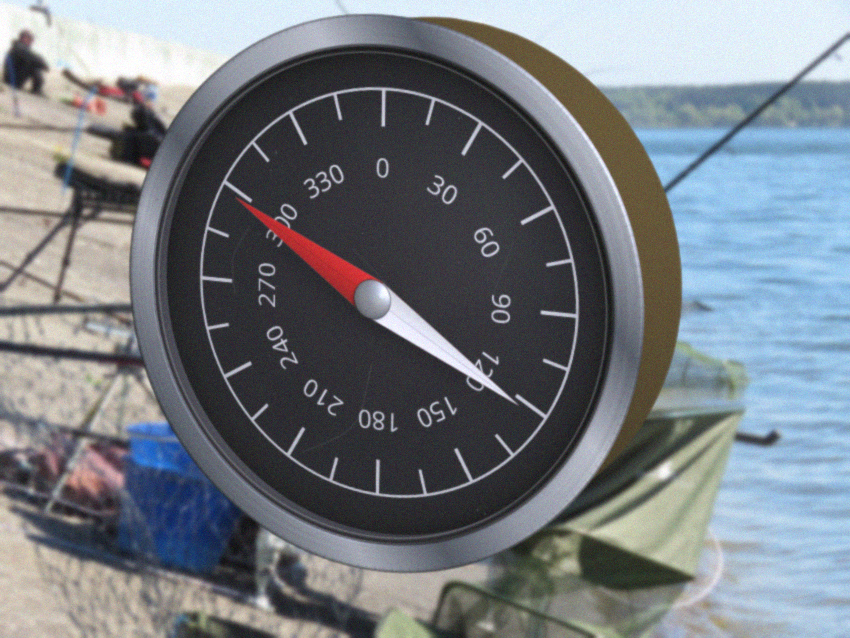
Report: 300 °
